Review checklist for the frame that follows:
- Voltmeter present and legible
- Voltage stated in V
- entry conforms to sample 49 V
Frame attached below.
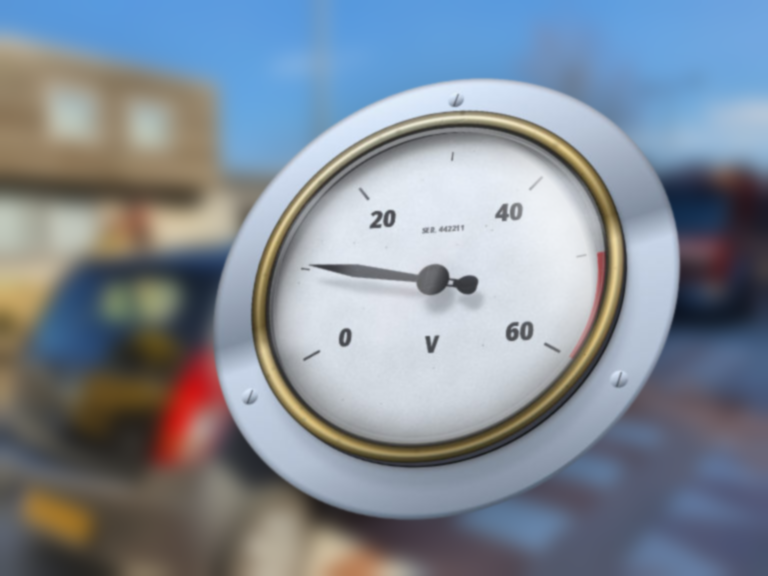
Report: 10 V
